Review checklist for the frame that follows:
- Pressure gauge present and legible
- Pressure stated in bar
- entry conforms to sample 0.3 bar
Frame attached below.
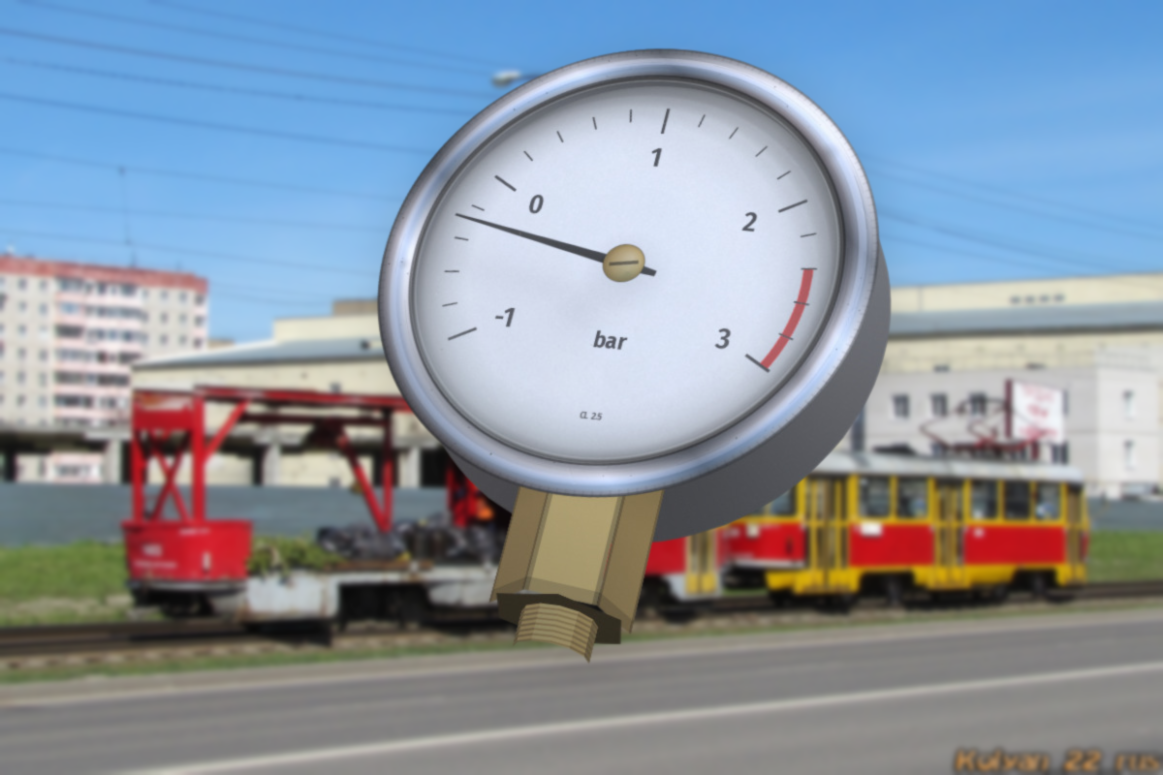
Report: -0.3 bar
